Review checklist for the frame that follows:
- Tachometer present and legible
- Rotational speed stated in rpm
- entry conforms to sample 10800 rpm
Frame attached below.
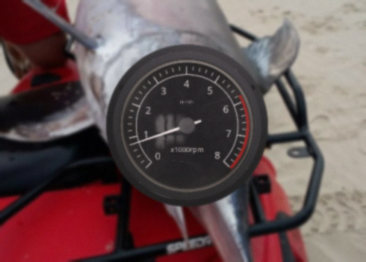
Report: 800 rpm
